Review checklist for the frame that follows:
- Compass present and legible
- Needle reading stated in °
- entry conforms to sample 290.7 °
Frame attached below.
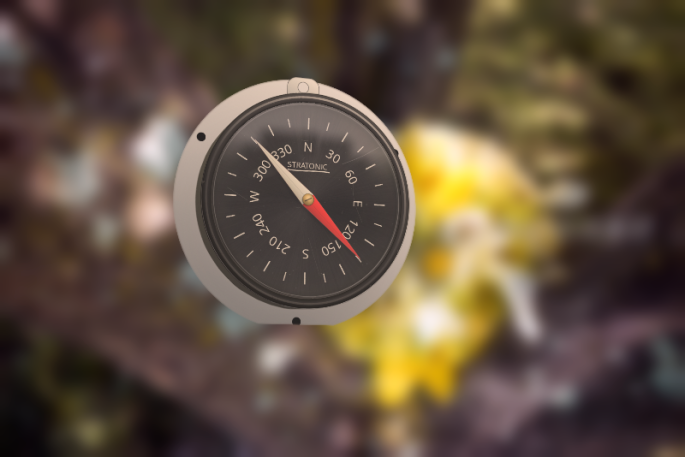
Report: 135 °
